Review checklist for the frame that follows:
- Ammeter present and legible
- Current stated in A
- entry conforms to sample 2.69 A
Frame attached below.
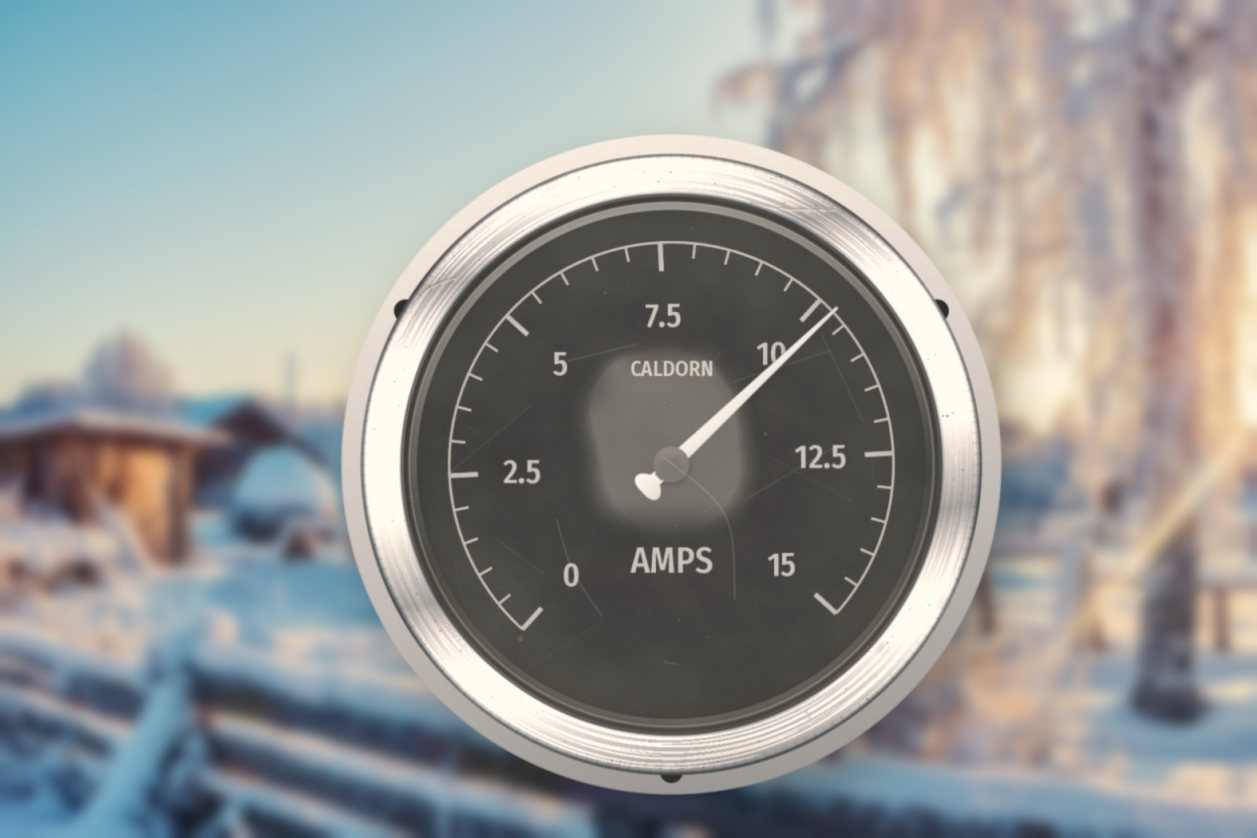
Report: 10.25 A
